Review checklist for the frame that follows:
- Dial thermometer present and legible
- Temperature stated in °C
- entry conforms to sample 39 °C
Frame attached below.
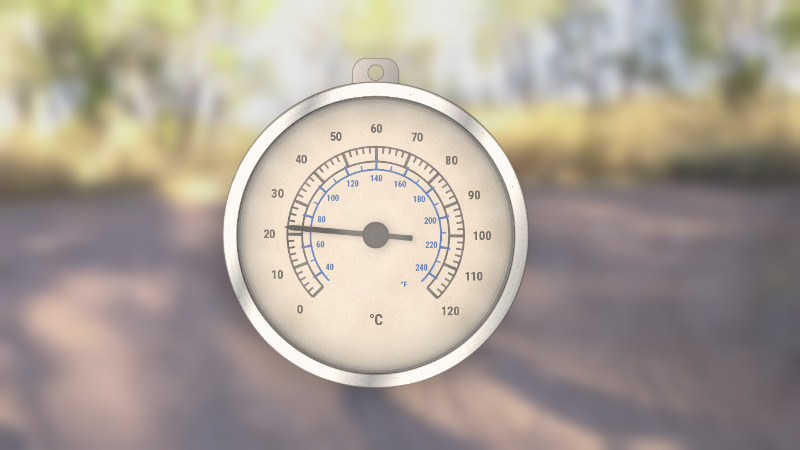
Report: 22 °C
